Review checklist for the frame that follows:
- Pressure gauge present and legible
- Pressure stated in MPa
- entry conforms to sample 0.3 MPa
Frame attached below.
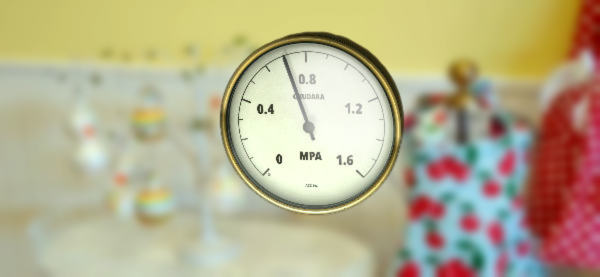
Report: 0.7 MPa
